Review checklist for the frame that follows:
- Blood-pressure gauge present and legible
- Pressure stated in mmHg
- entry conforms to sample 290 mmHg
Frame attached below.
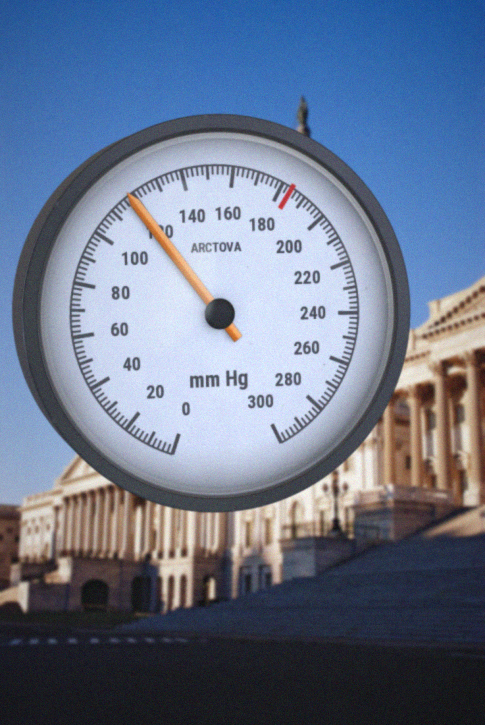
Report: 118 mmHg
